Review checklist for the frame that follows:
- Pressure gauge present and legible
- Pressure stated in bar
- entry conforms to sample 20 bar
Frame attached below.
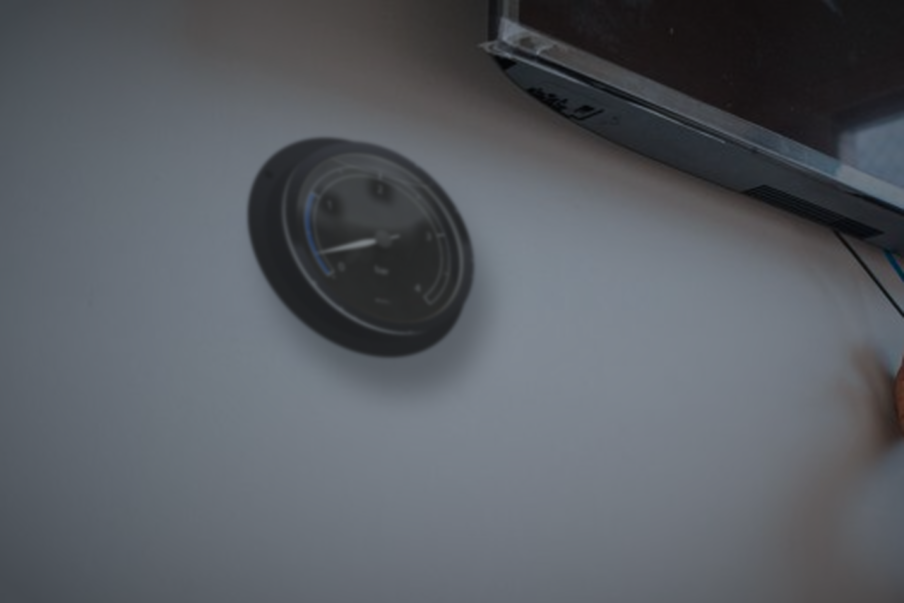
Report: 0.25 bar
